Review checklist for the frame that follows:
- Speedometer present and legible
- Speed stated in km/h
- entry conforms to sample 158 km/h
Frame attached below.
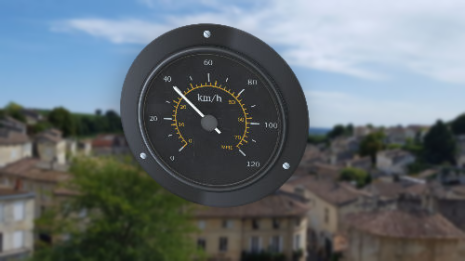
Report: 40 km/h
